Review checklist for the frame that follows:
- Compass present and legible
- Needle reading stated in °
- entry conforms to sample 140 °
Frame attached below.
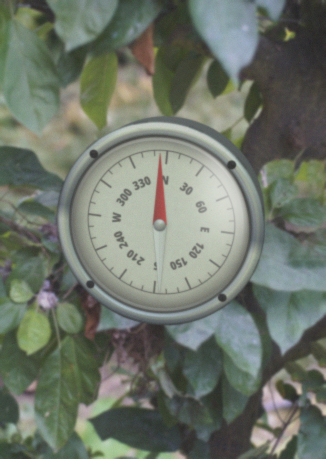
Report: 355 °
